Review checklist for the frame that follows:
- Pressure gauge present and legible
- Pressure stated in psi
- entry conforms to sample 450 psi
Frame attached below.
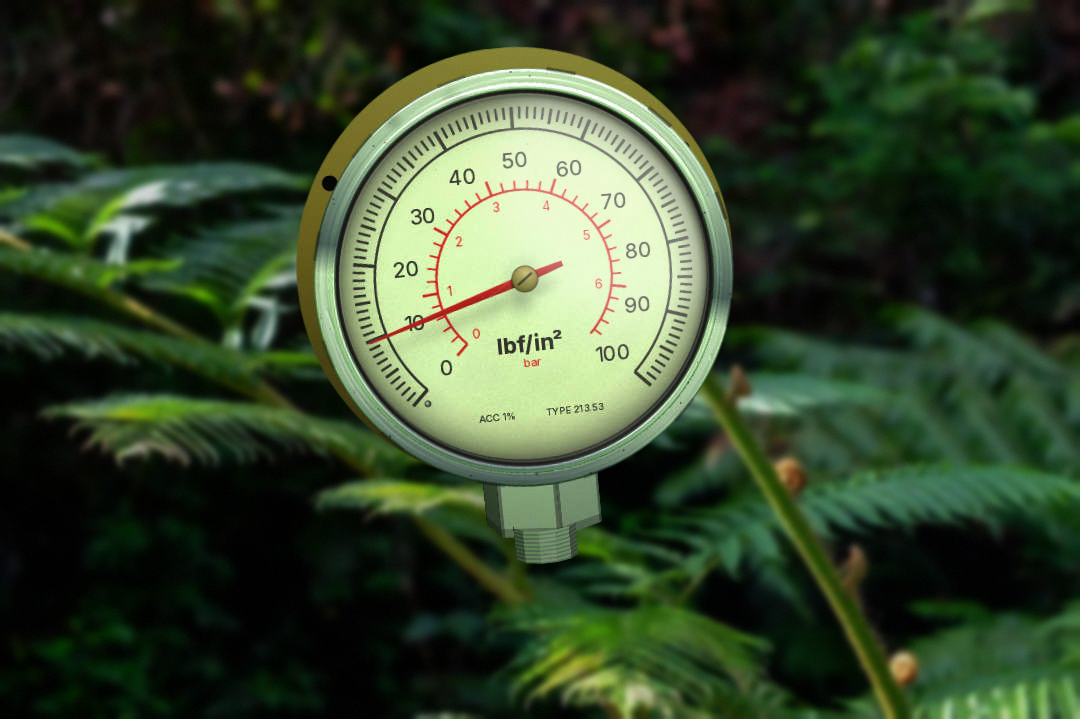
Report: 10 psi
